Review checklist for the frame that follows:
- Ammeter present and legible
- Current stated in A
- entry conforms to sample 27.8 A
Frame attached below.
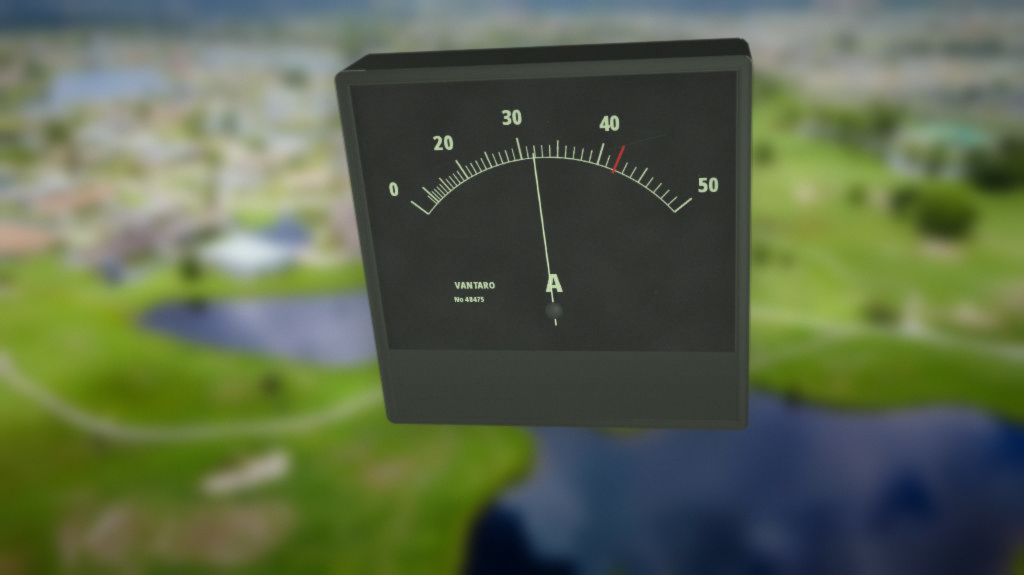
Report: 32 A
